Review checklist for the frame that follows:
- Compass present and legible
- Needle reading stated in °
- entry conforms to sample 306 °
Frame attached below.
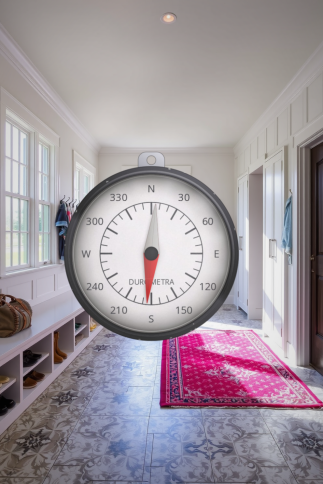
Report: 185 °
